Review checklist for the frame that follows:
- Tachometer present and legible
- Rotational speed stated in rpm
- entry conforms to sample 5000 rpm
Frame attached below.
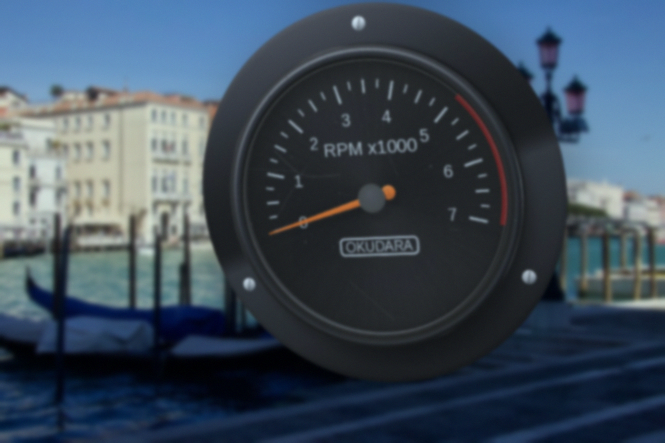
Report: 0 rpm
